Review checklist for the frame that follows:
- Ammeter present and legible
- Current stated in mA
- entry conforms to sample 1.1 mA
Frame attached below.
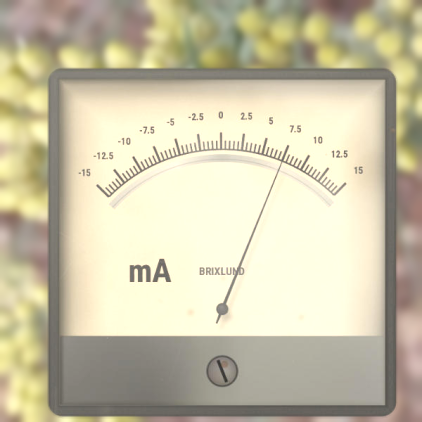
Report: 7.5 mA
